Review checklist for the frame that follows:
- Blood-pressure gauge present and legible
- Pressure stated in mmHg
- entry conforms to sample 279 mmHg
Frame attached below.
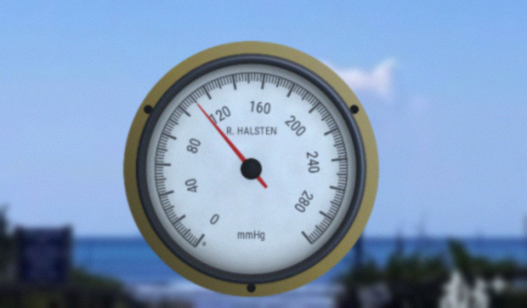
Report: 110 mmHg
